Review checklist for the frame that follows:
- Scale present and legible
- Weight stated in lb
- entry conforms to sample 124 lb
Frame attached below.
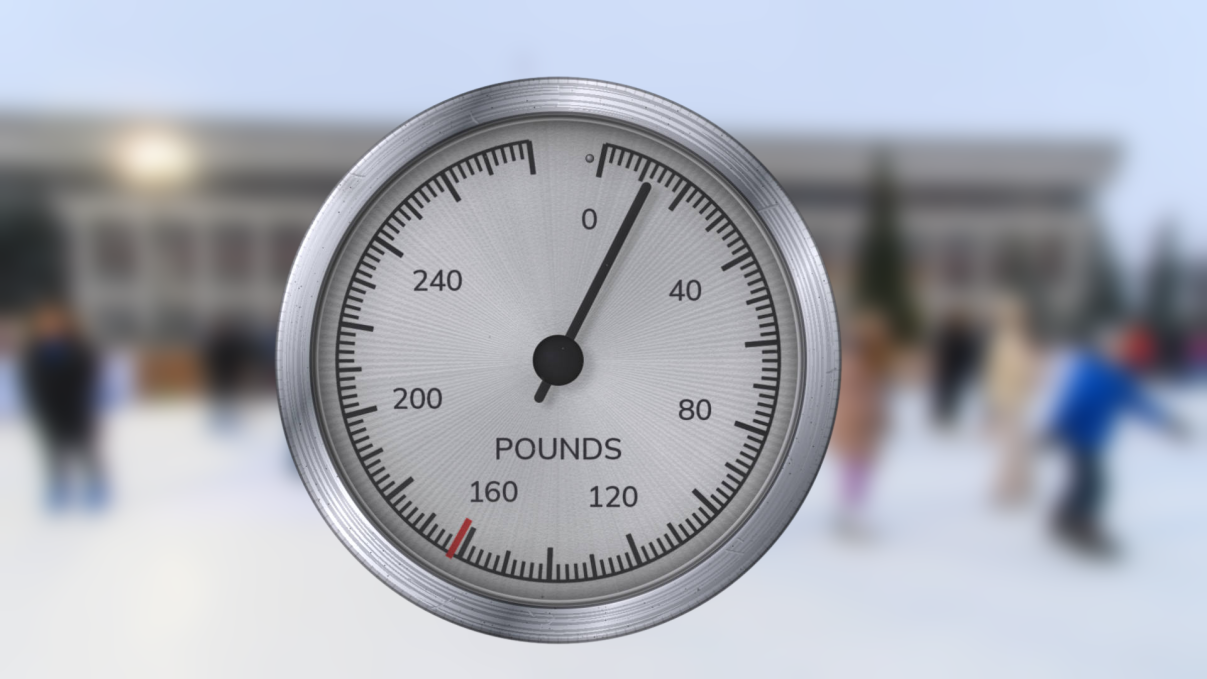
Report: 12 lb
